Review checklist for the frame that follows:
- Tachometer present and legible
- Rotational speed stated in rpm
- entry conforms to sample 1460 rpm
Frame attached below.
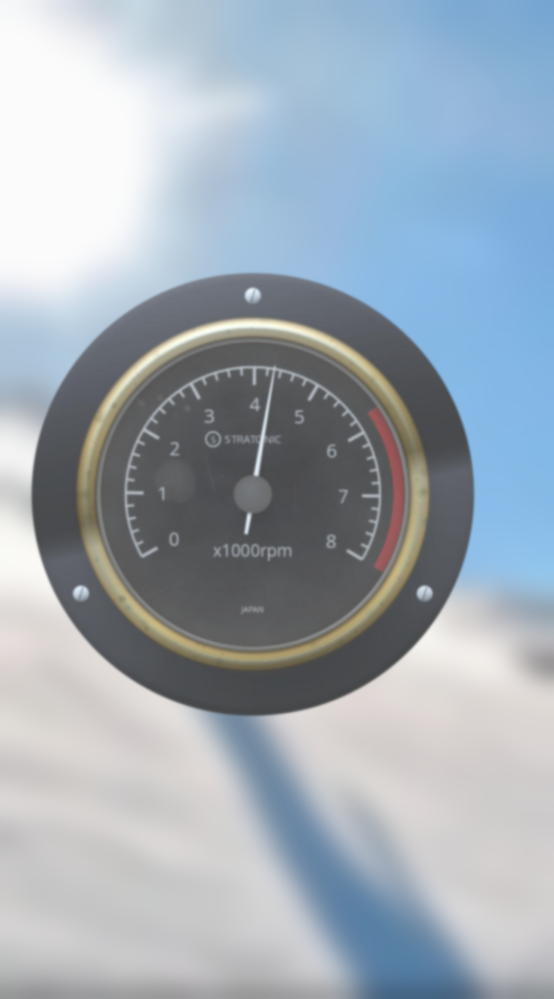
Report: 4300 rpm
